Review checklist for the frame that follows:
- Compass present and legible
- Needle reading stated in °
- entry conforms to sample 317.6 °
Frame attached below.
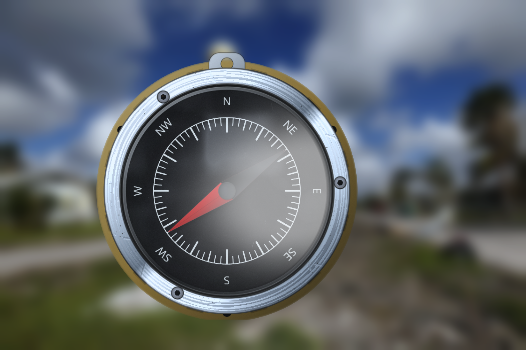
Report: 235 °
